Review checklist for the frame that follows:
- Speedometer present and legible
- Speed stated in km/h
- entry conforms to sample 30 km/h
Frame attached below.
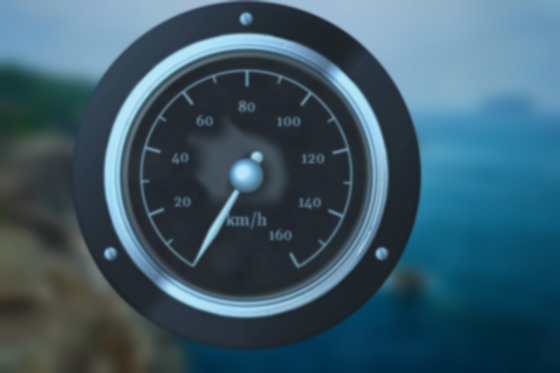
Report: 0 km/h
